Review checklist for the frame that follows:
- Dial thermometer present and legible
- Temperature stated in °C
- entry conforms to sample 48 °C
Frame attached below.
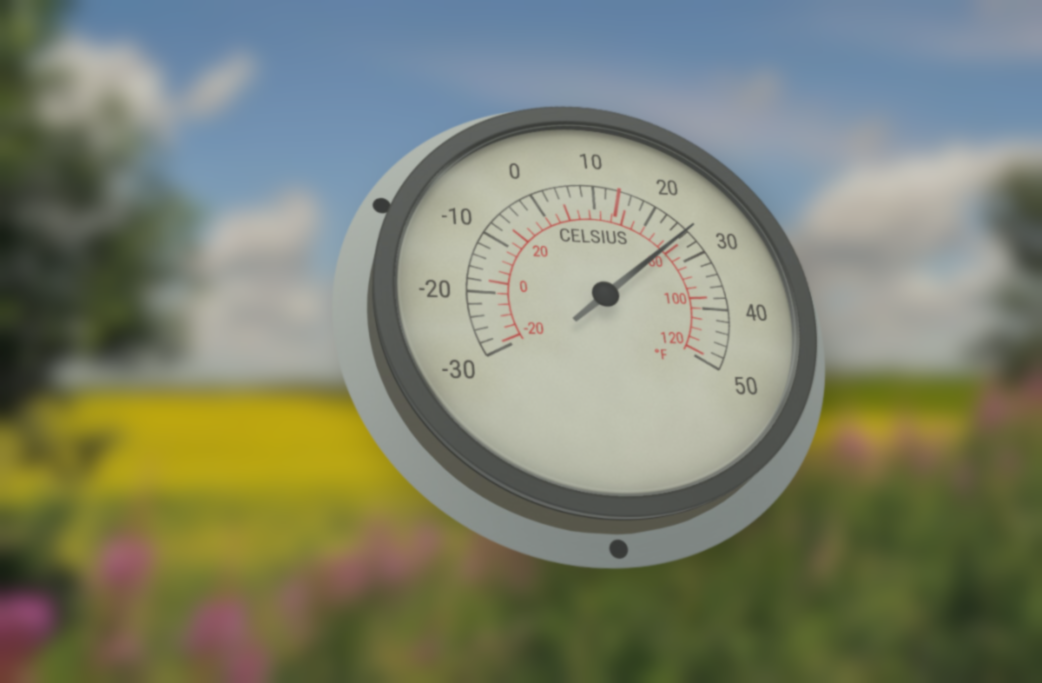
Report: 26 °C
